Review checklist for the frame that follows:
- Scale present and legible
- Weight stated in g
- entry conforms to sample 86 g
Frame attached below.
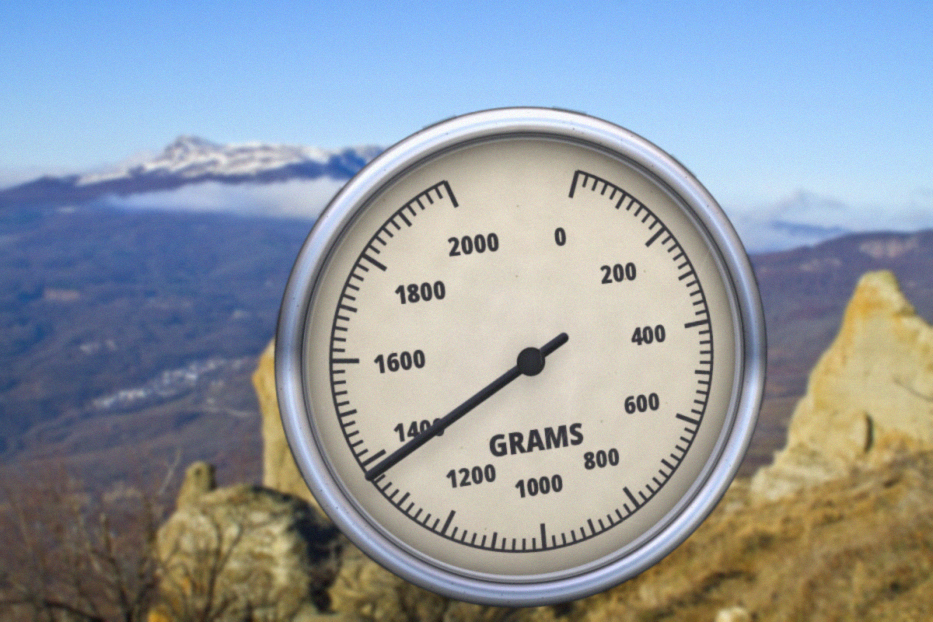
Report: 1380 g
